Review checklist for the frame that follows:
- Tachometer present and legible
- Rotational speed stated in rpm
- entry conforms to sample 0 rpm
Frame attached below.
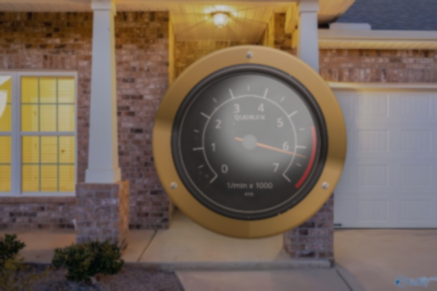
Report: 6250 rpm
